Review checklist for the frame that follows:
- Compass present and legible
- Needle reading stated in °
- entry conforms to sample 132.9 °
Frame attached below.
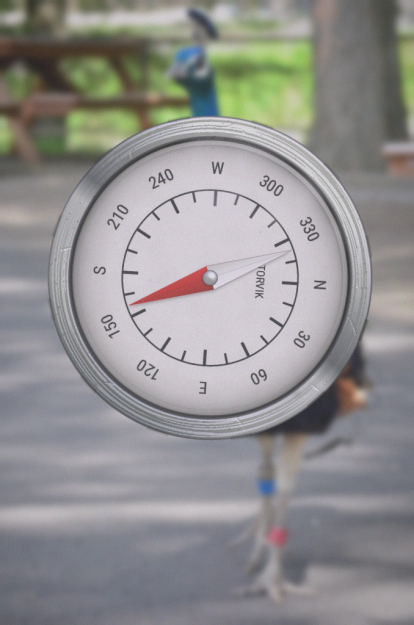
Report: 157.5 °
